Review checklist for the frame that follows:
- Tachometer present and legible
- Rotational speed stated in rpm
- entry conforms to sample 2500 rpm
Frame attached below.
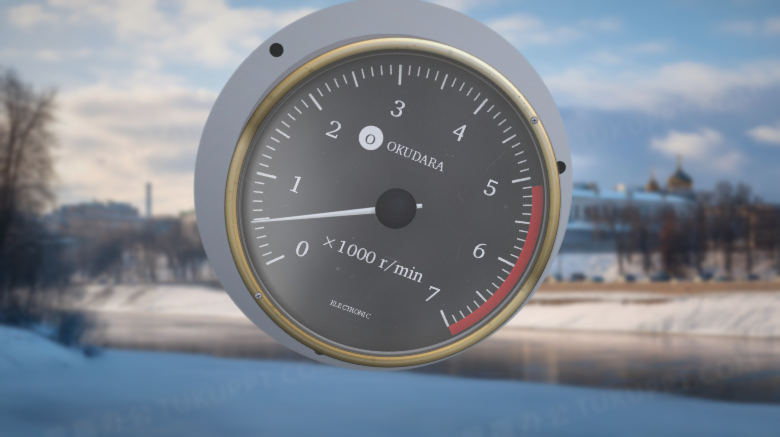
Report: 500 rpm
